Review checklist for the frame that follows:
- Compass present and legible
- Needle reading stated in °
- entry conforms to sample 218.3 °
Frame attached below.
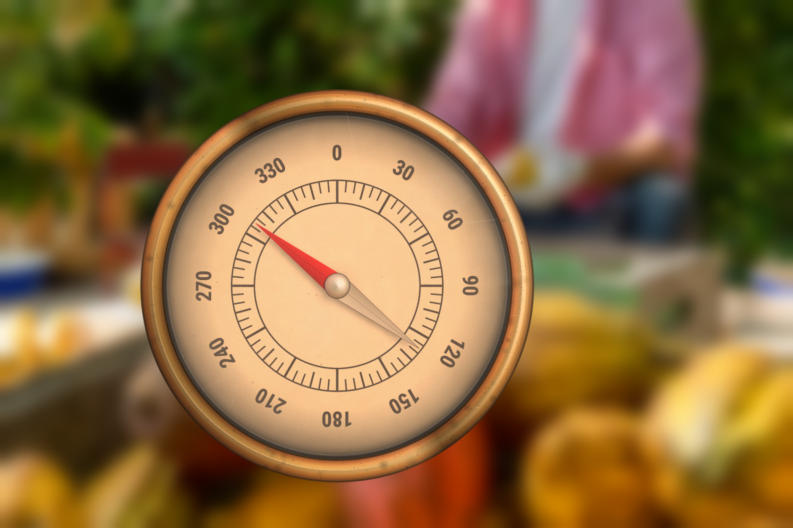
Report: 307.5 °
